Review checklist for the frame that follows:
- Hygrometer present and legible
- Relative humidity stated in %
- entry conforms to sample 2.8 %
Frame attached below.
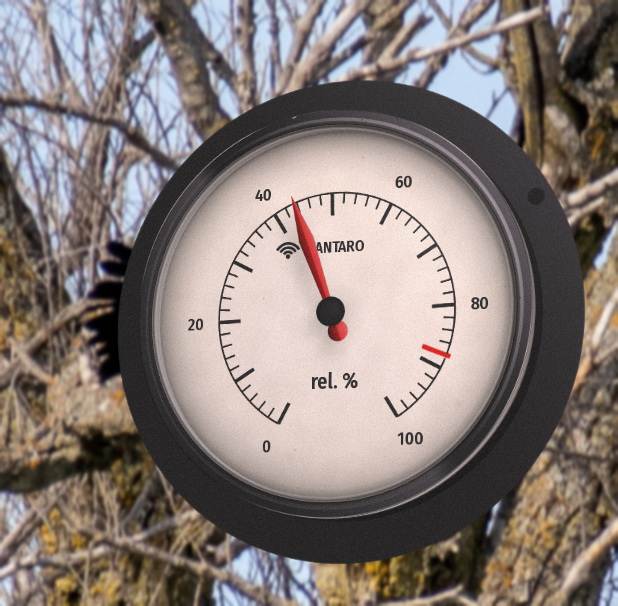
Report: 44 %
